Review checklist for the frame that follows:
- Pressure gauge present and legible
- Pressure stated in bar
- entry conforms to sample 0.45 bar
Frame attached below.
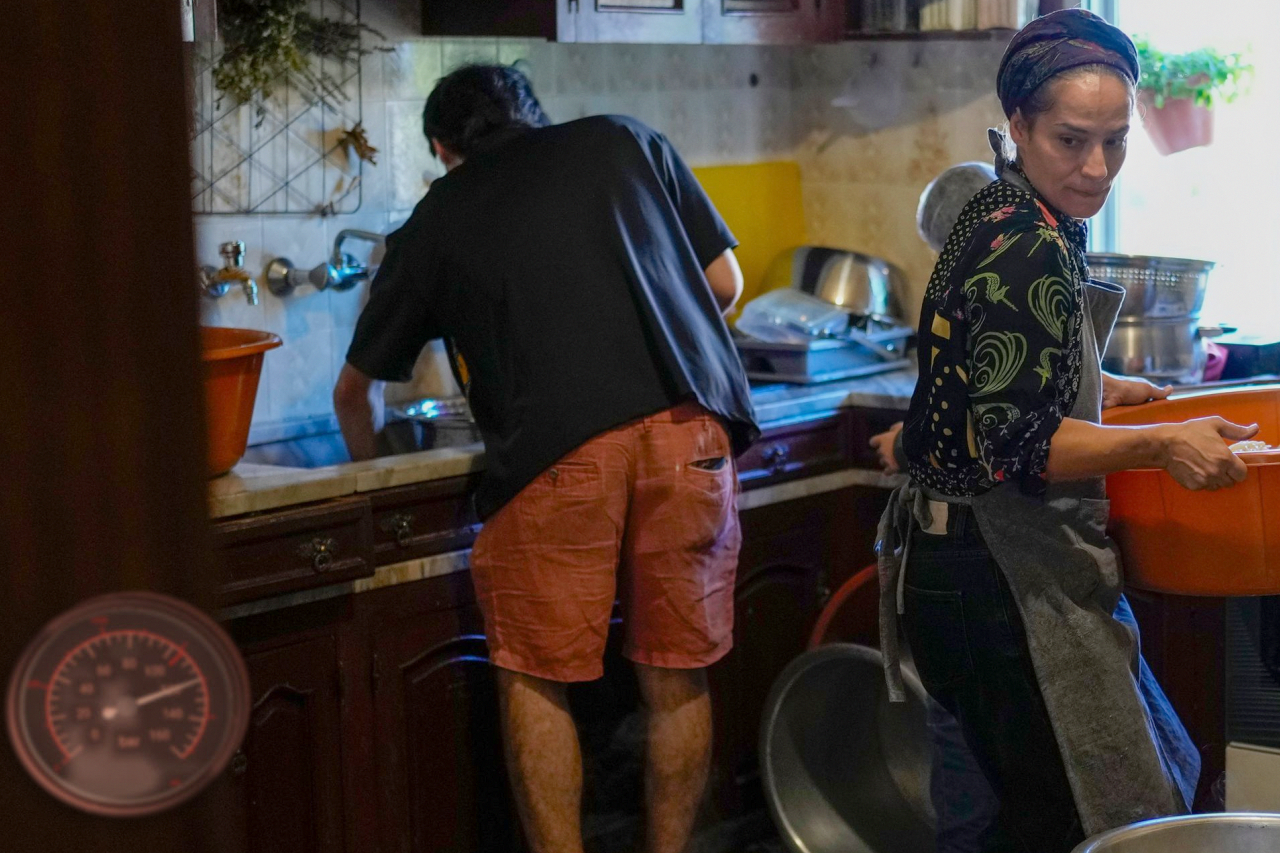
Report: 120 bar
